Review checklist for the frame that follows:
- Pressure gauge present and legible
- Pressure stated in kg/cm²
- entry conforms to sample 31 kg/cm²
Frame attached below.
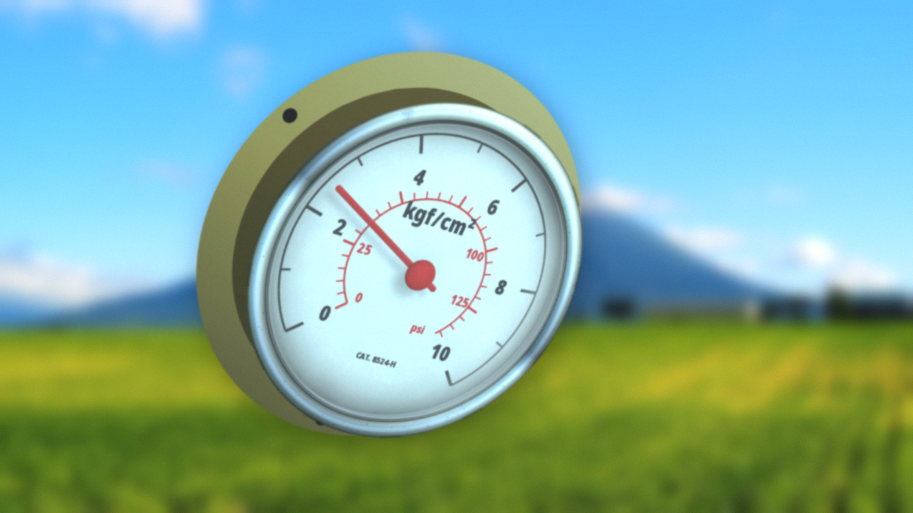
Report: 2.5 kg/cm²
